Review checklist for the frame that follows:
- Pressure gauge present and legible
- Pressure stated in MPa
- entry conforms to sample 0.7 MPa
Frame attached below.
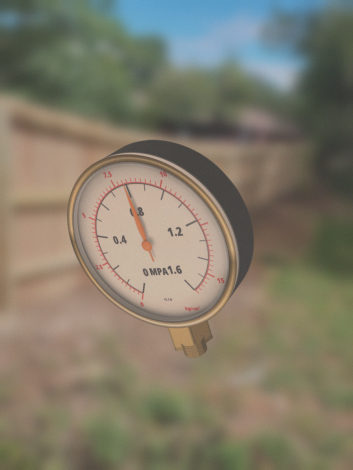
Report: 0.8 MPa
